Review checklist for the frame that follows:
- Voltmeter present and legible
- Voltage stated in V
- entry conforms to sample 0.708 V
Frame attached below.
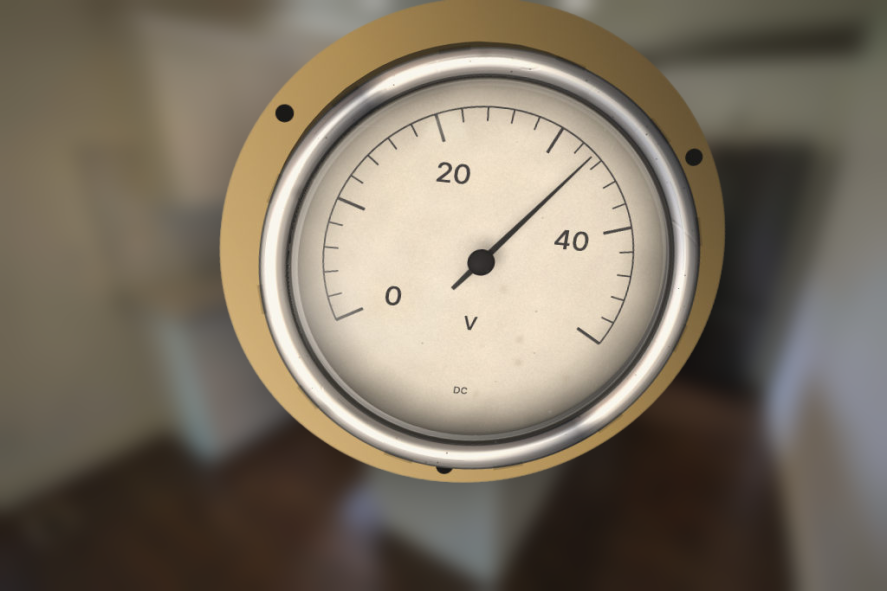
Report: 33 V
